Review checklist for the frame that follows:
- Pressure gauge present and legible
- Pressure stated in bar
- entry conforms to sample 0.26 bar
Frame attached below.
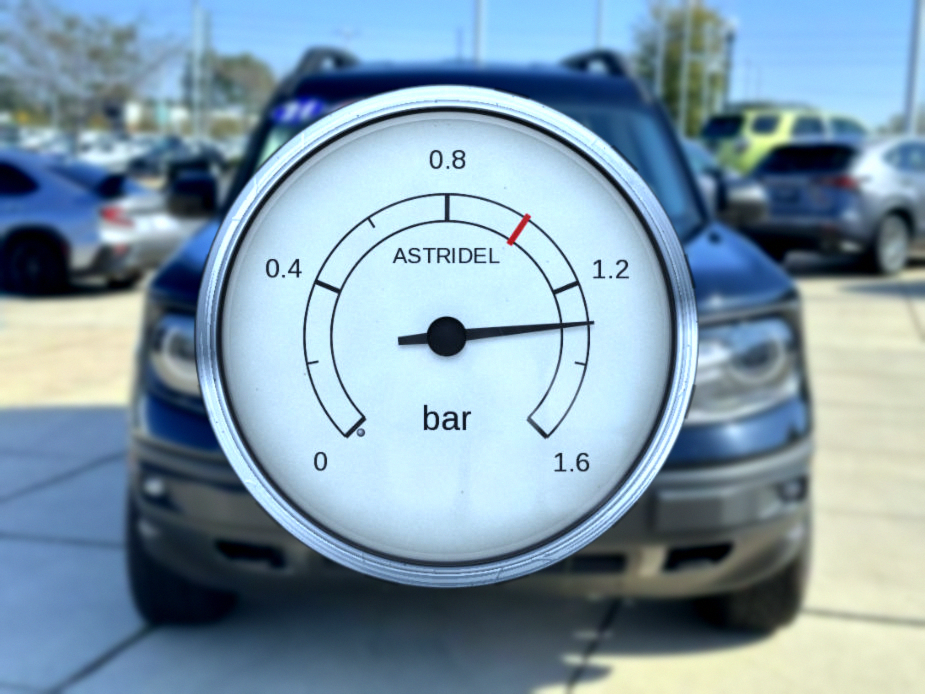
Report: 1.3 bar
